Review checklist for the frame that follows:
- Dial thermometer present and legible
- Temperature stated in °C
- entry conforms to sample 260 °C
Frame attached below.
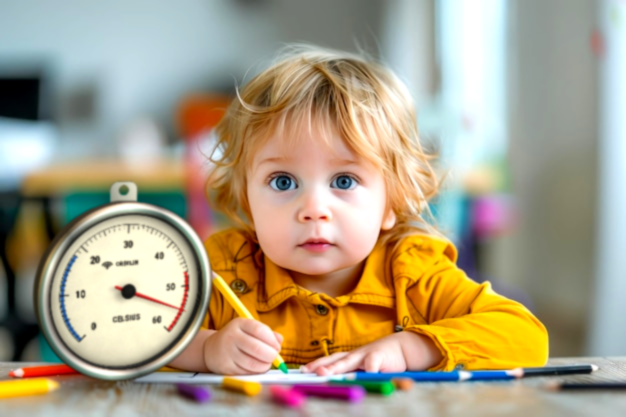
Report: 55 °C
